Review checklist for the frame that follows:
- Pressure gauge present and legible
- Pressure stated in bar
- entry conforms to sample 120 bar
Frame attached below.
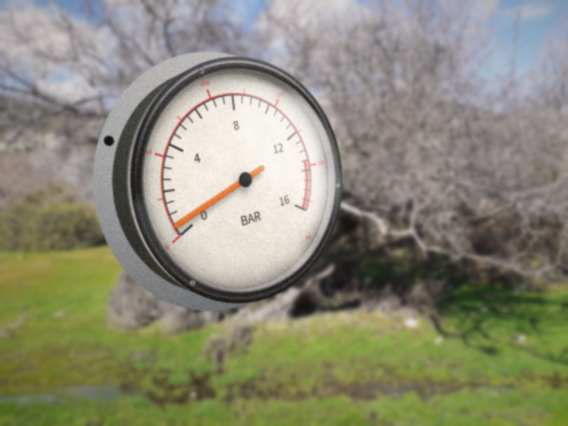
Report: 0.5 bar
